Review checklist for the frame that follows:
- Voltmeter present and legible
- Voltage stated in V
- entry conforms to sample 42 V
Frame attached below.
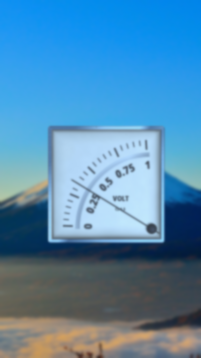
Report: 0.35 V
